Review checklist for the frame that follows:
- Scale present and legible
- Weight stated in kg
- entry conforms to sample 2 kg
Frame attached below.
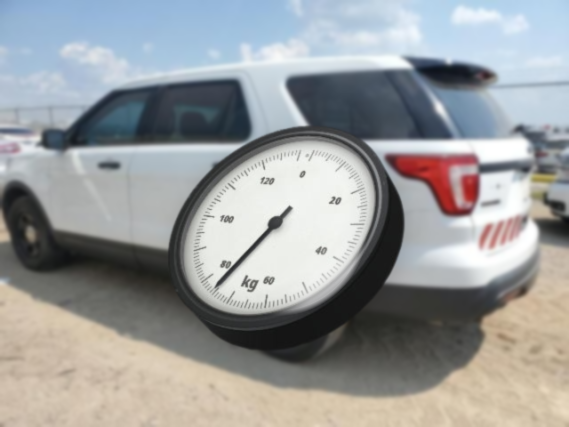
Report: 75 kg
